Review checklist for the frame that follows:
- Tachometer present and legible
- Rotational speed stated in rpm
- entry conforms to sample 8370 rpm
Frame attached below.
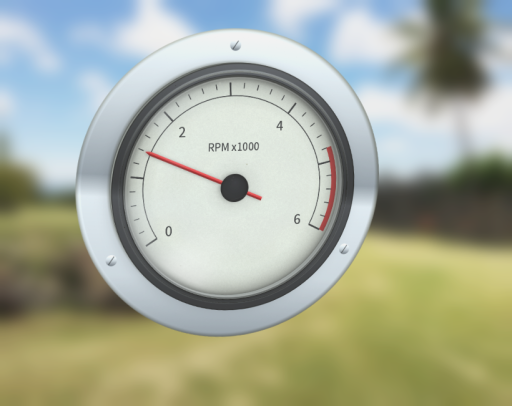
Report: 1400 rpm
